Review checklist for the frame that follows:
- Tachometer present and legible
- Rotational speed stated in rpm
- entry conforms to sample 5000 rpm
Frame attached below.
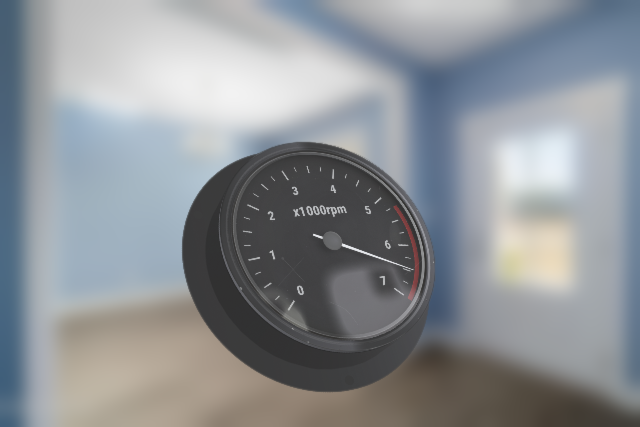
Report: 6500 rpm
